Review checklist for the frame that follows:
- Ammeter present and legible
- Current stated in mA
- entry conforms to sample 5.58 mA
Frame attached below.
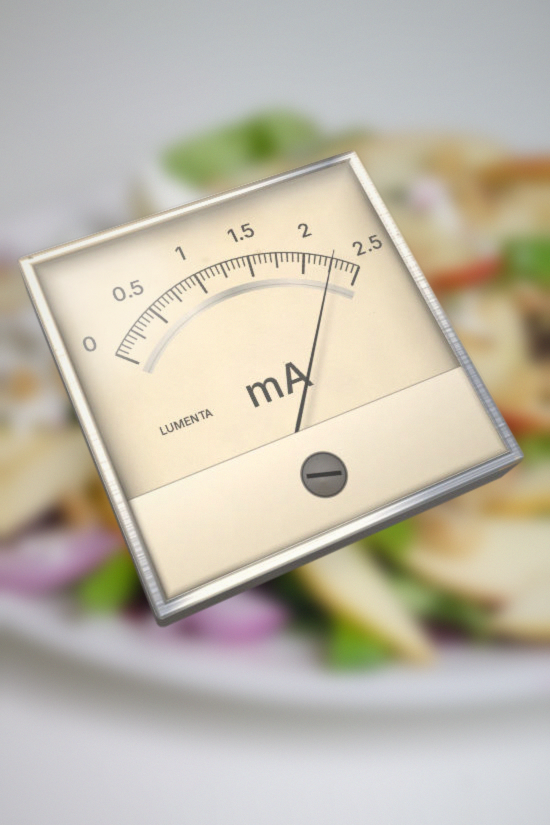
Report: 2.25 mA
